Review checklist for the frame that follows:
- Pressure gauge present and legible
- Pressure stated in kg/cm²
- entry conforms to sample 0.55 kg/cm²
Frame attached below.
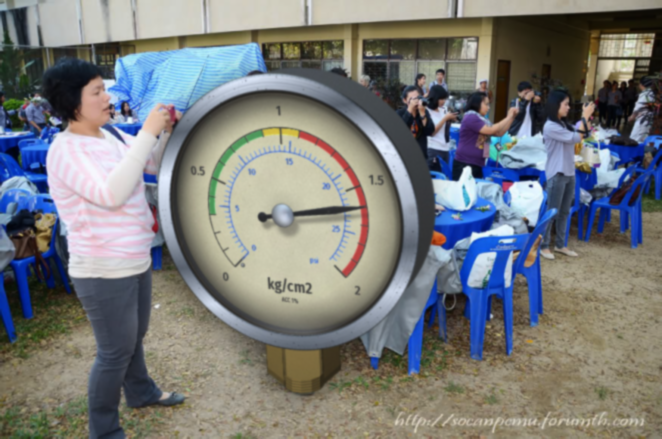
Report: 1.6 kg/cm²
